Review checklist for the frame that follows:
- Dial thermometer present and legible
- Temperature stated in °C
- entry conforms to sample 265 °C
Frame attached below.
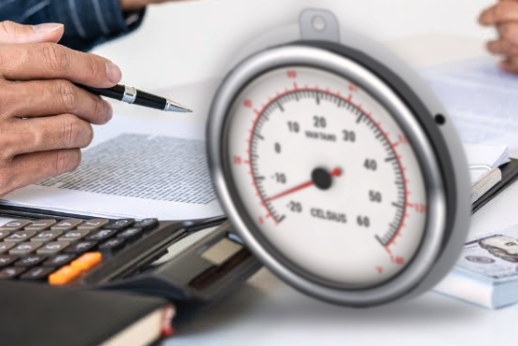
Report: -15 °C
